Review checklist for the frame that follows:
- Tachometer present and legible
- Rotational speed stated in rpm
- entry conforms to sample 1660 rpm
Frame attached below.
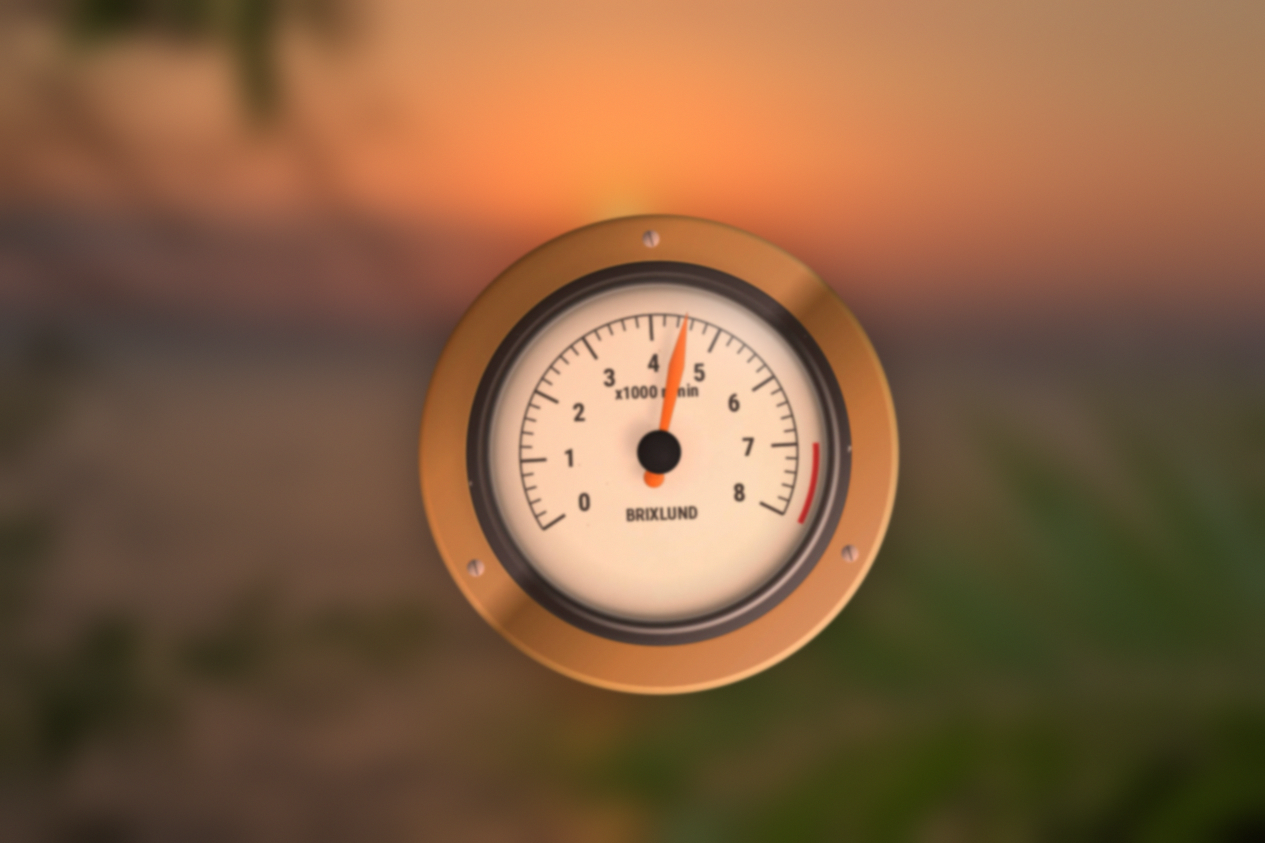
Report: 4500 rpm
